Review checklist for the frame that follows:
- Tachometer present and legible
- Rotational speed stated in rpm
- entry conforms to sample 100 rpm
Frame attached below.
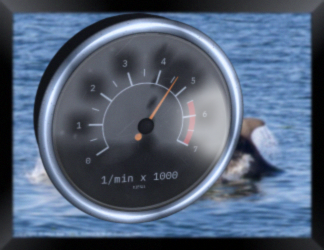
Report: 4500 rpm
